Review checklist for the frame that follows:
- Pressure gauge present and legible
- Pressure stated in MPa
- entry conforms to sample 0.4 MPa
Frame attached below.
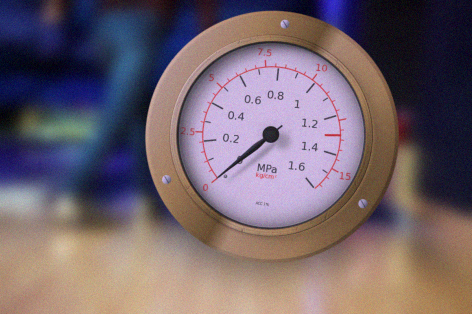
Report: 0 MPa
